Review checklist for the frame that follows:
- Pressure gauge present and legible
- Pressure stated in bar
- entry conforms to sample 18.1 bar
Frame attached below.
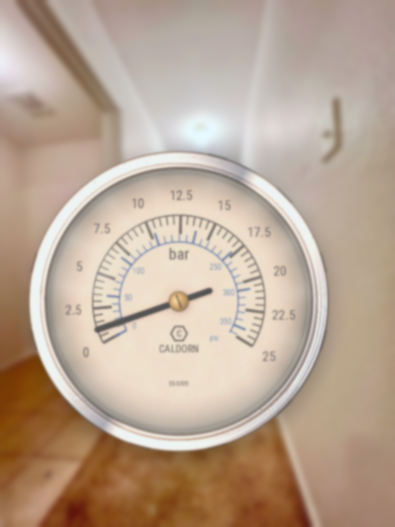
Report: 1 bar
